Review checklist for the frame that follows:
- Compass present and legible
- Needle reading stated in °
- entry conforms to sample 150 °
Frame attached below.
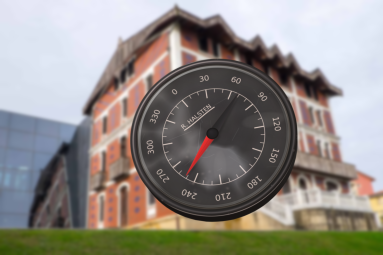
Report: 250 °
